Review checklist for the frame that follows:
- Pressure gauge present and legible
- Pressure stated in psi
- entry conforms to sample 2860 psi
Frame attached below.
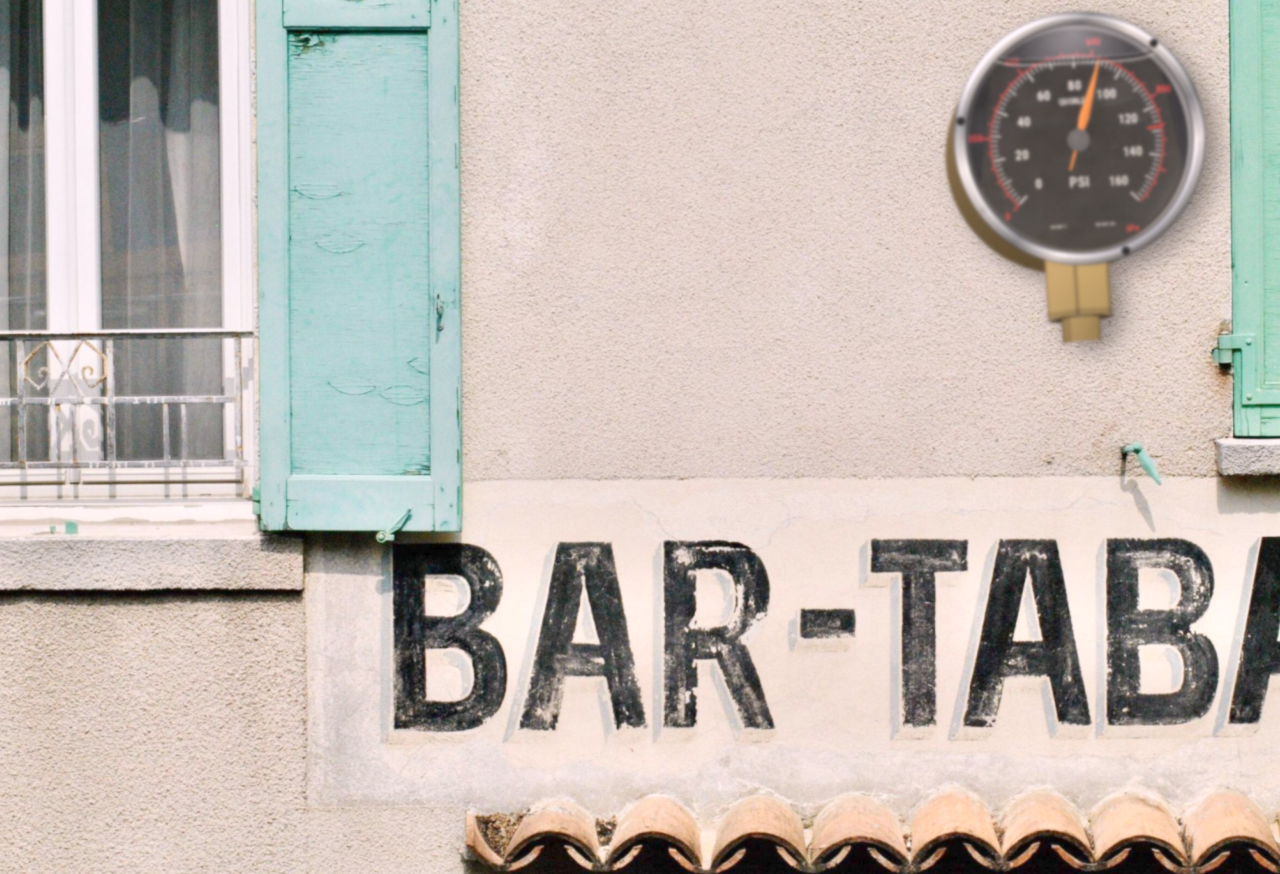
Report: 90 psi
